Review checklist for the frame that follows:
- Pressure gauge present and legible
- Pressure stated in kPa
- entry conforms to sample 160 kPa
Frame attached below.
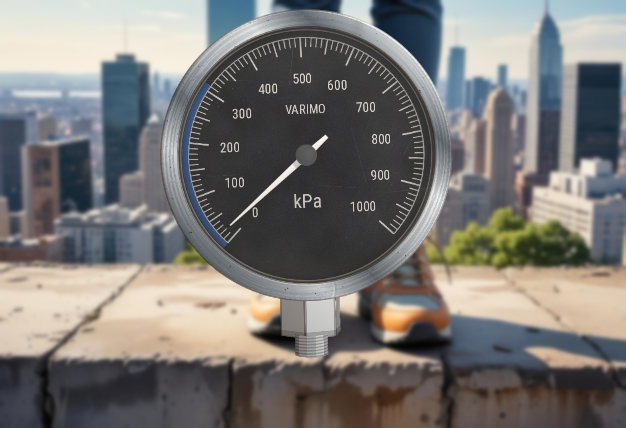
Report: 20 kPa
